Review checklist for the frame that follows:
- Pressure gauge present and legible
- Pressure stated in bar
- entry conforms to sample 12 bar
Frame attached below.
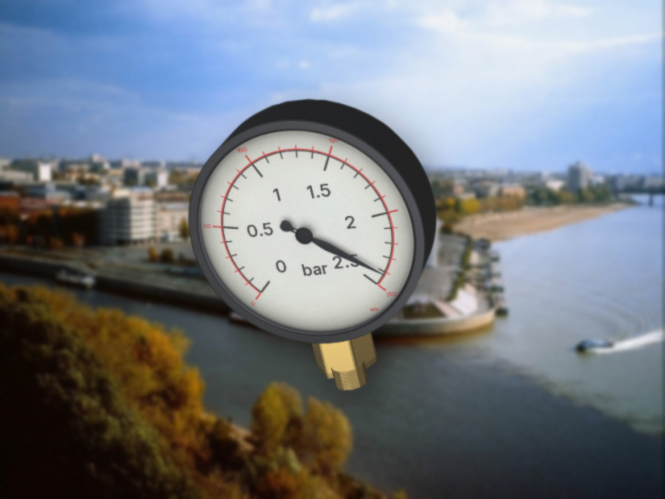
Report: 2.4 bar
